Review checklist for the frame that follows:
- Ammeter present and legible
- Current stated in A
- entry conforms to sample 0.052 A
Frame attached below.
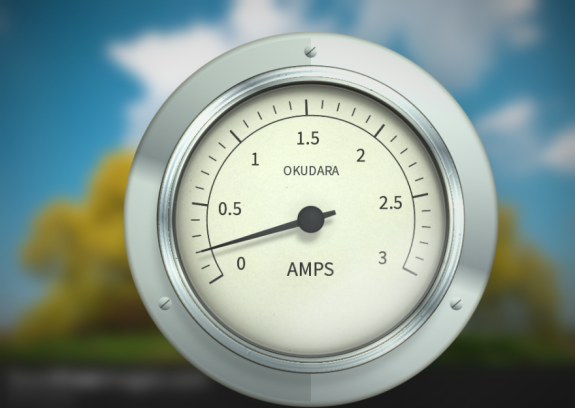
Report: 0.2 A
